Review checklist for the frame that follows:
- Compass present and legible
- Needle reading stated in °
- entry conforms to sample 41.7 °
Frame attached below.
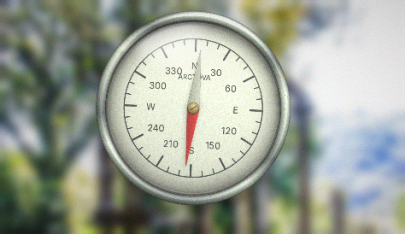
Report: 185 °
